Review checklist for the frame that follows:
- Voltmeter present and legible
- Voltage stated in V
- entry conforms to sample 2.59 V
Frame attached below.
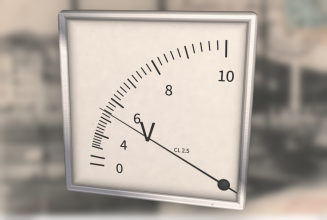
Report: 5.4 V
